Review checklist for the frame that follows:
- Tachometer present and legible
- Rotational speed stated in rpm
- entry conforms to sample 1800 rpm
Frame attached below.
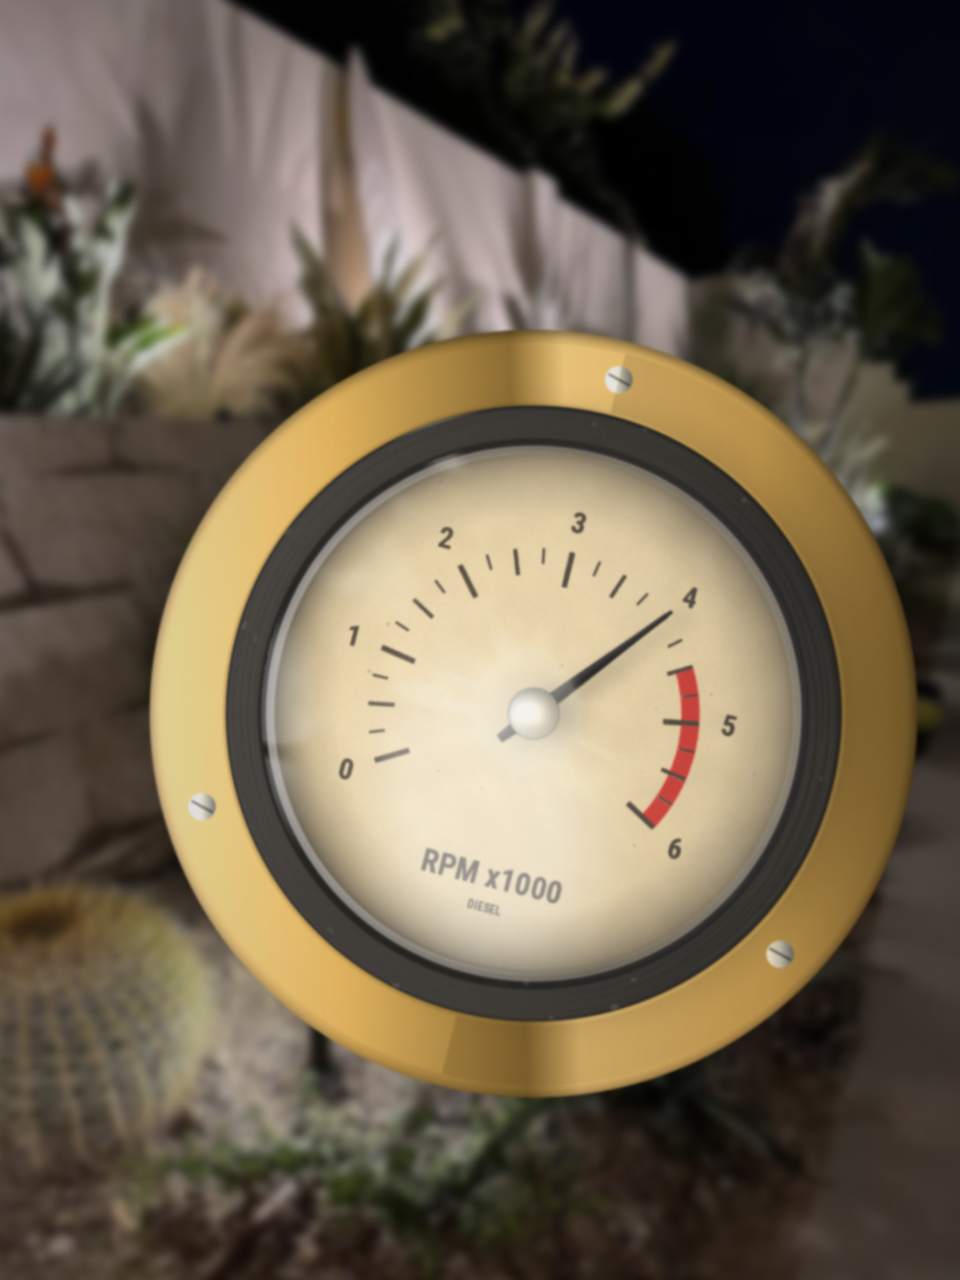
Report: 4000 rpm
